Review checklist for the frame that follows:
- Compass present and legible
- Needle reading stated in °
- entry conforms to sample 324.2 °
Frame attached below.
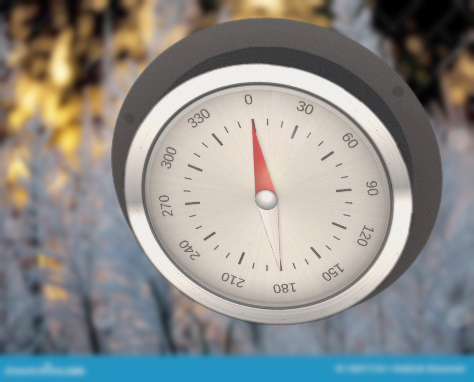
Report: 0 °
